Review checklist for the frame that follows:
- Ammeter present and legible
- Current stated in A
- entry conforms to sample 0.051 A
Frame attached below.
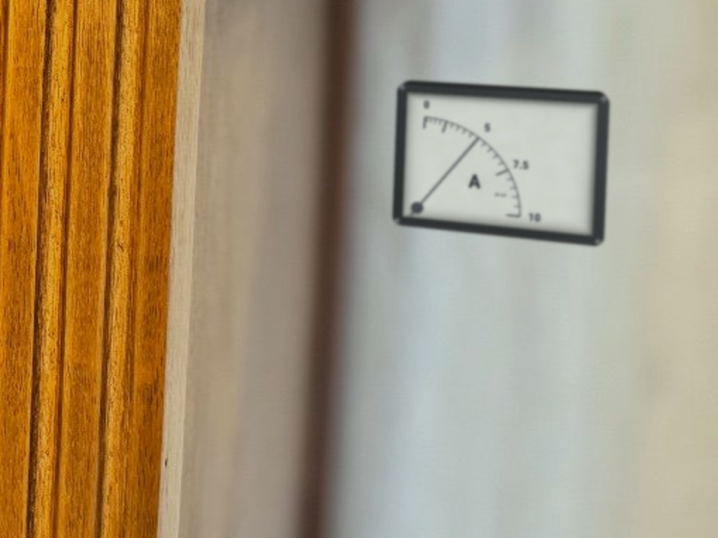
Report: 5 A
